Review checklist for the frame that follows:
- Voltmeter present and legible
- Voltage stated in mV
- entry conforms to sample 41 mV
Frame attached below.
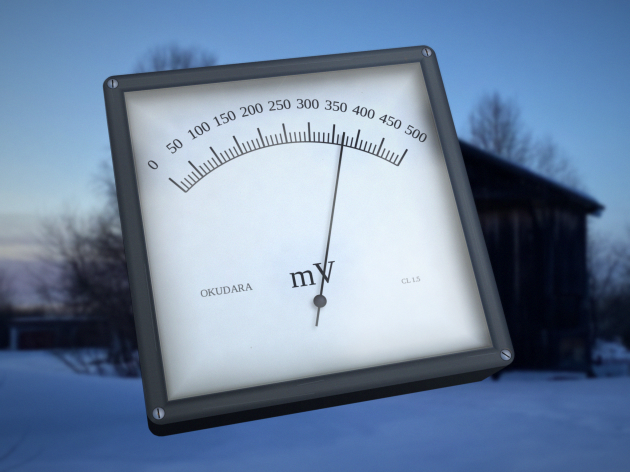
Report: 370 mV
